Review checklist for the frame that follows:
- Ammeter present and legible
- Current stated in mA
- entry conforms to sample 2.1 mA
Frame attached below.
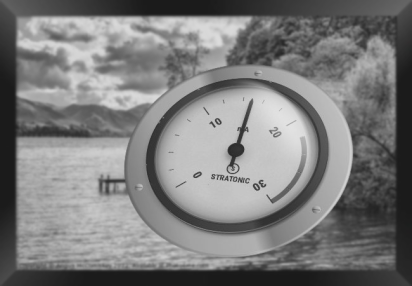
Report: 15 mA
